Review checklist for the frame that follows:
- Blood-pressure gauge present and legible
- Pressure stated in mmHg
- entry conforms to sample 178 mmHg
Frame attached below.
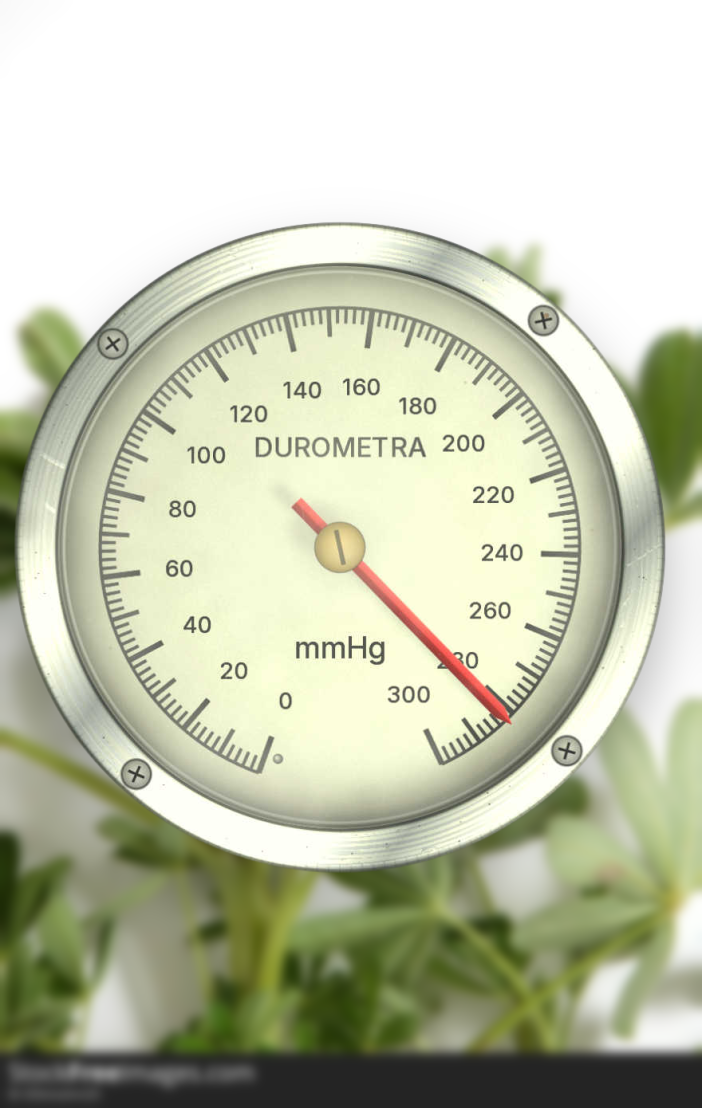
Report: 282 mmHg
